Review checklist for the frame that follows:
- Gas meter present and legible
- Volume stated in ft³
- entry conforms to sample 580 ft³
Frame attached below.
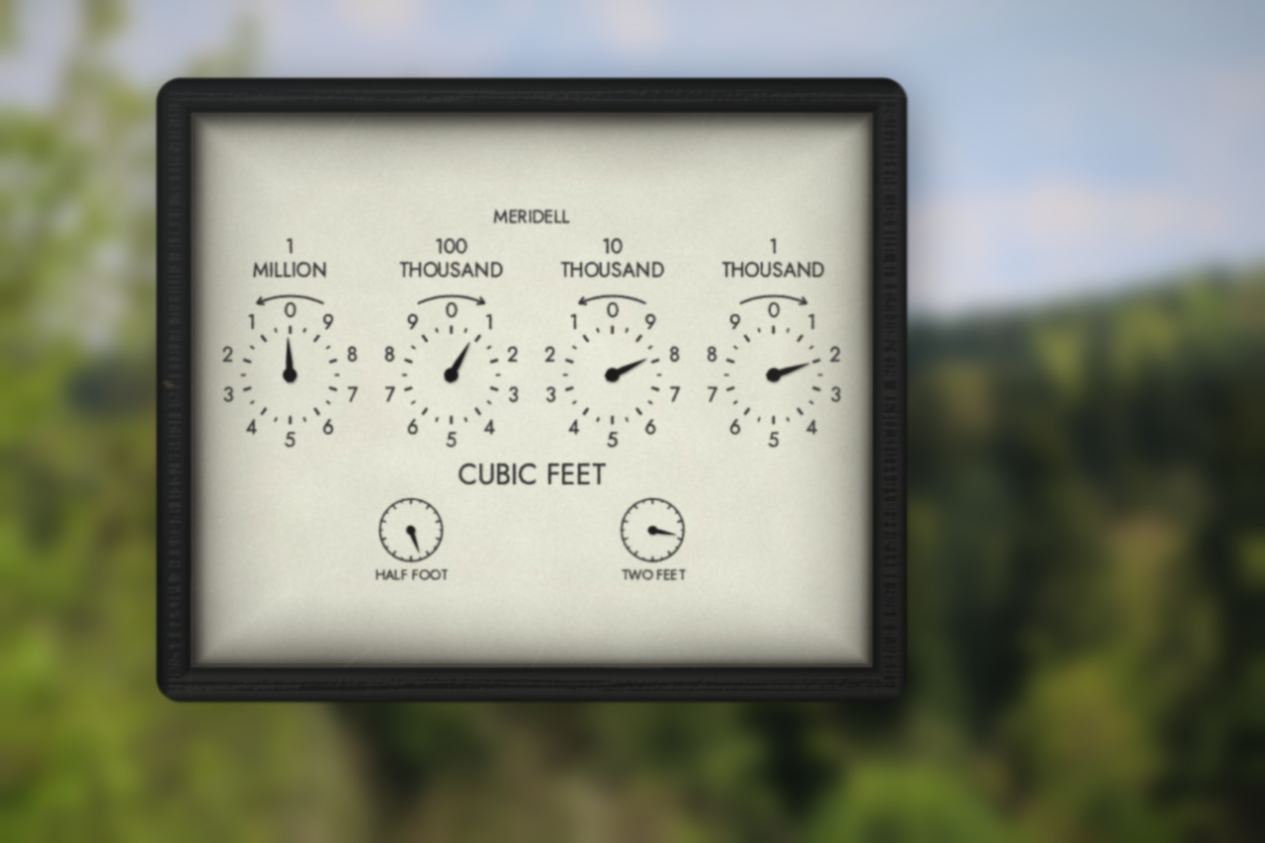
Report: 8200 ft³
